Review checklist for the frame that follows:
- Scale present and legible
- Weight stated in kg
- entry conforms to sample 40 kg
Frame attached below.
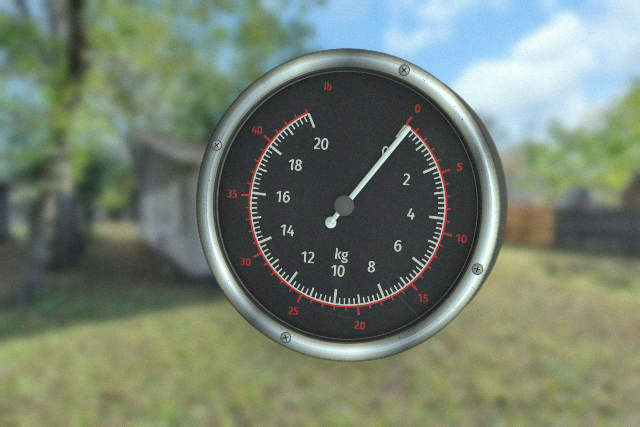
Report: 0.2 kg
